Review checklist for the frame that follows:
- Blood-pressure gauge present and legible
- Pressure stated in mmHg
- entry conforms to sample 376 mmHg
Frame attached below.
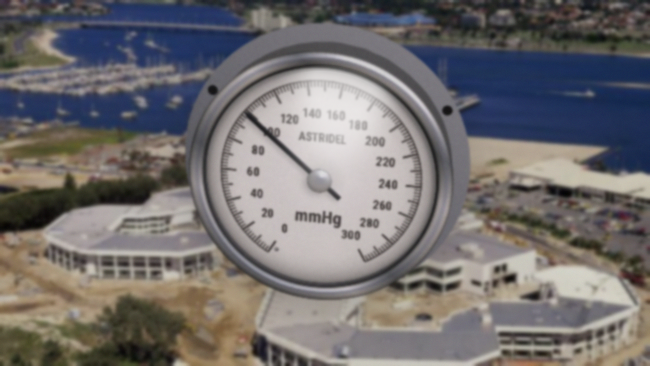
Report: 100 mmHg
